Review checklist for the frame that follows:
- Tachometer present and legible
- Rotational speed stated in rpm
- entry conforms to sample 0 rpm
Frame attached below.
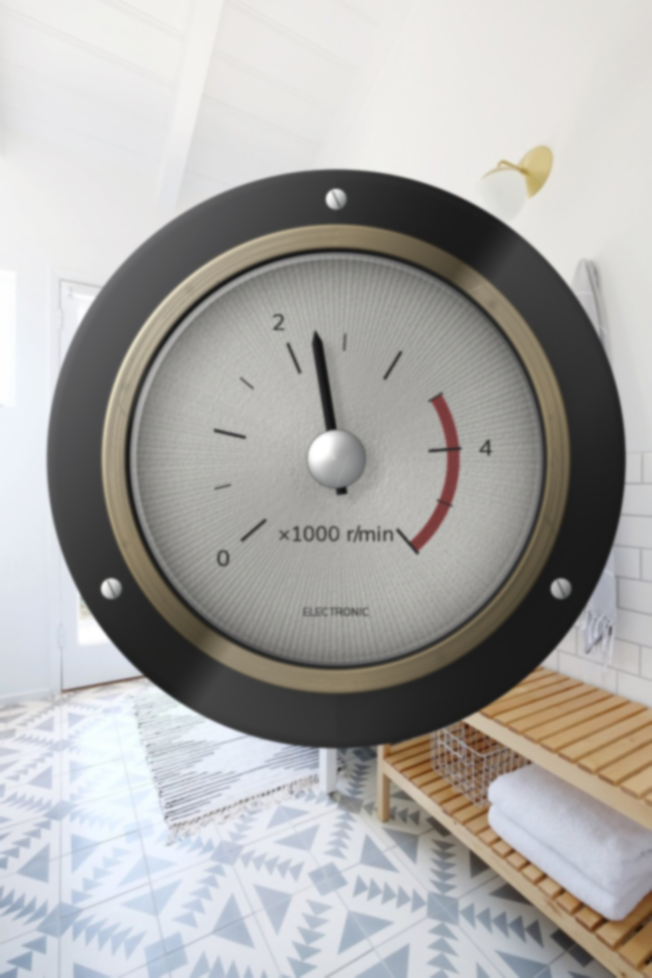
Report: 2250 rpm
